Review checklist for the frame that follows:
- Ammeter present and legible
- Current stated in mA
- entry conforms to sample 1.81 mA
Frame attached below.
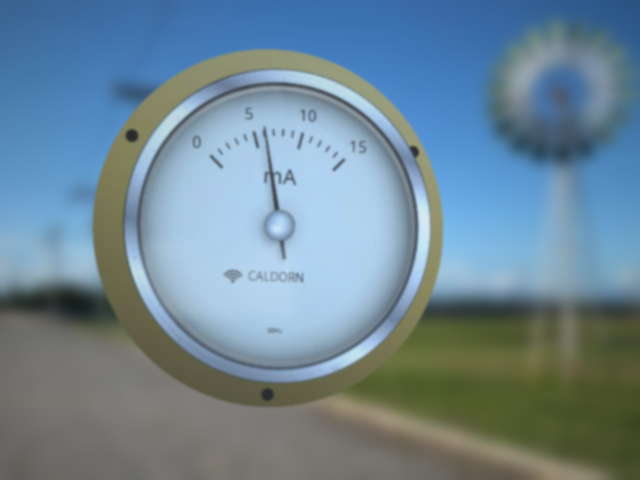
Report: 6 mA
